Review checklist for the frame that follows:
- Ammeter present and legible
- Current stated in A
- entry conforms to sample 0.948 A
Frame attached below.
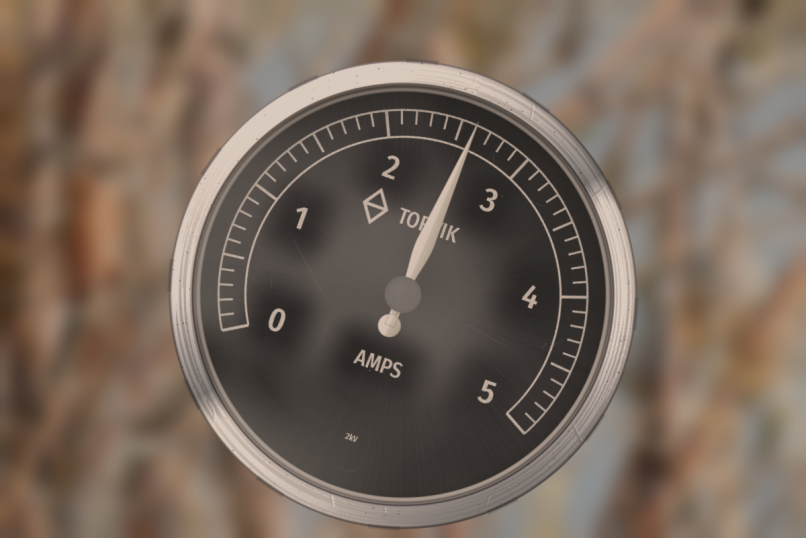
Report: 2.6 A
